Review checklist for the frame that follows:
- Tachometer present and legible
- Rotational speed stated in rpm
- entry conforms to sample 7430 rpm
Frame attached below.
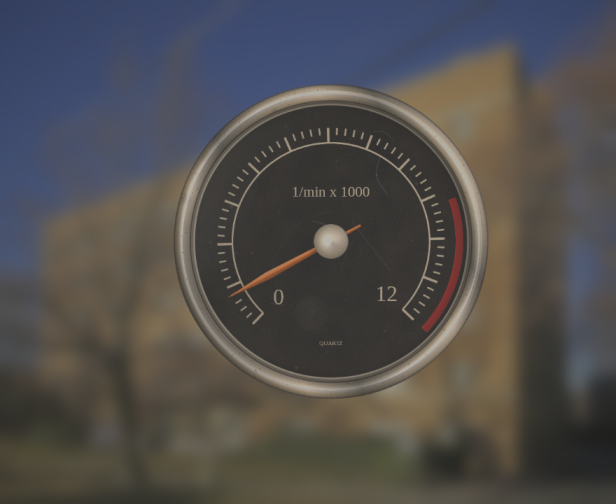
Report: 800 rpm
